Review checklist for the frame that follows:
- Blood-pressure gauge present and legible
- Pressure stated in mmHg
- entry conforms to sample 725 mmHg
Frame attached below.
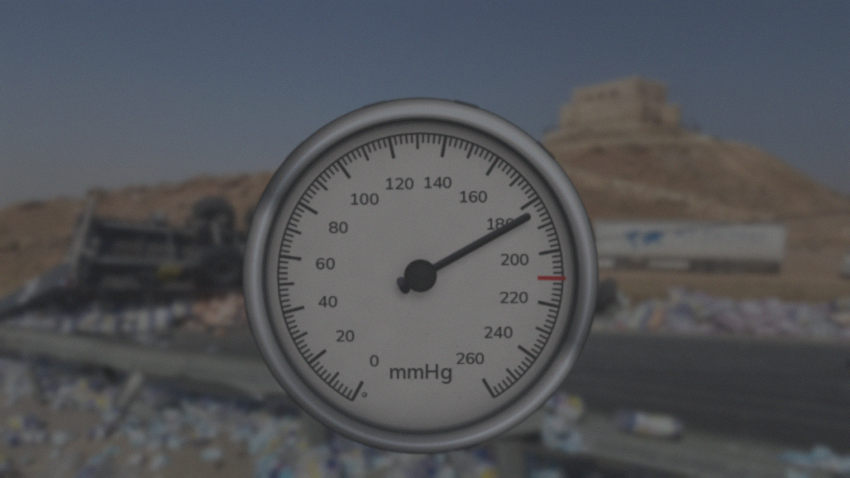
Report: 184 mmHg
